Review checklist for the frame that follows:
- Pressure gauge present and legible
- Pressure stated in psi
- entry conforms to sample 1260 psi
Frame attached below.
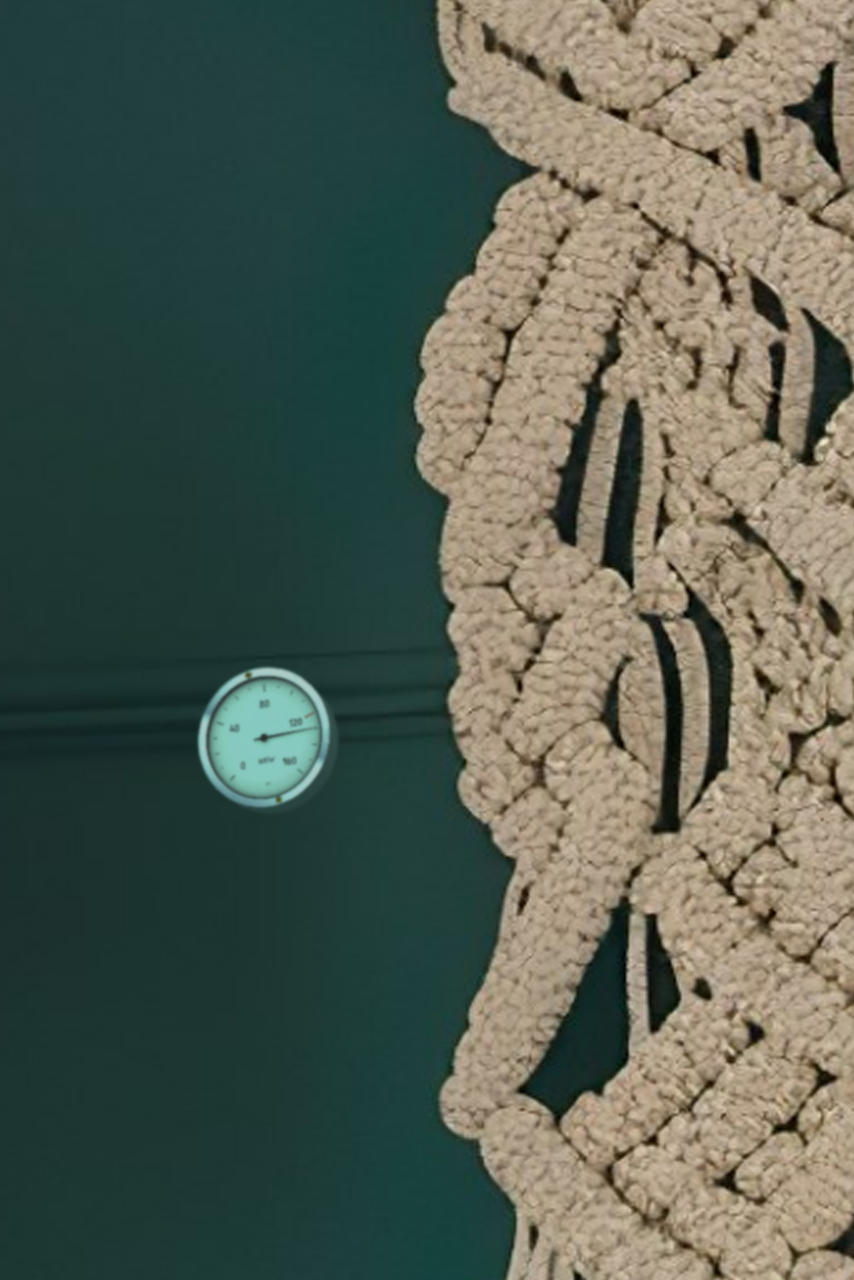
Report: 130 psi
